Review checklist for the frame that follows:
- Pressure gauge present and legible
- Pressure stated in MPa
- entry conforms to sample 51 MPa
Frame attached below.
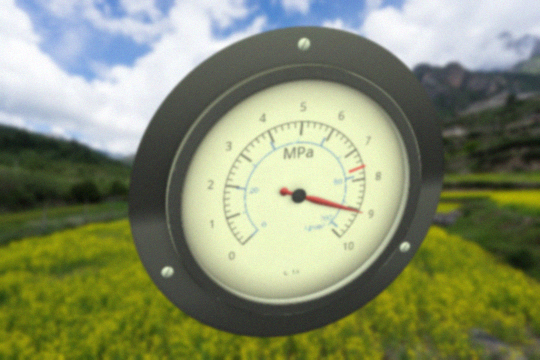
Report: 9 MPa
